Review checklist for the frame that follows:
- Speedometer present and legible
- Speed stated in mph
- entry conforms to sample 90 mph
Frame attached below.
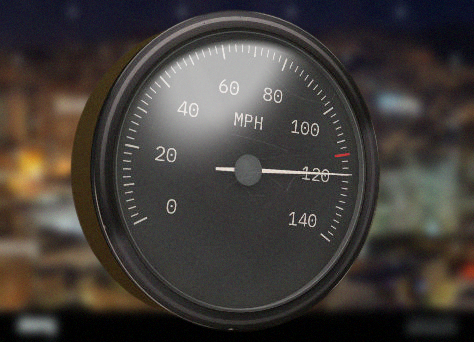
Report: 120 mph
